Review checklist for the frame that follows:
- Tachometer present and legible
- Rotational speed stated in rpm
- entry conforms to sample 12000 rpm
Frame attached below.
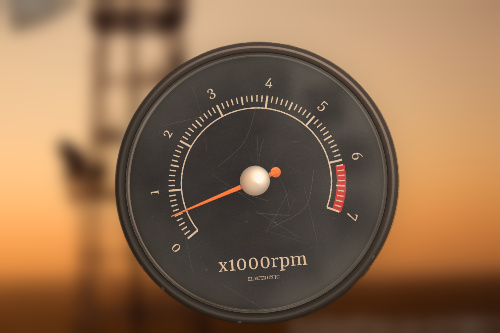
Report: 500 rpm
